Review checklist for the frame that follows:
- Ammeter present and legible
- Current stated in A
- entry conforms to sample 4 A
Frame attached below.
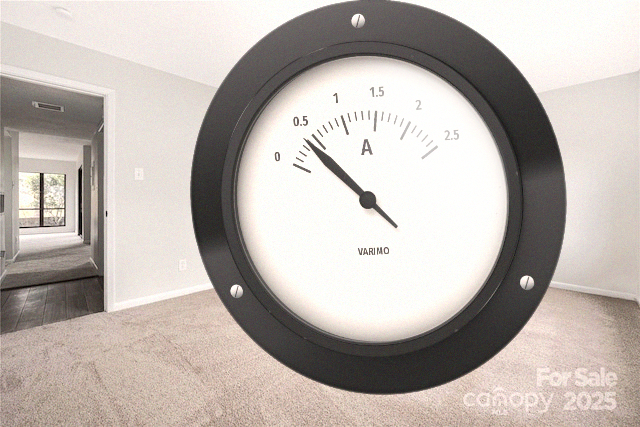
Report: 0.4 A
